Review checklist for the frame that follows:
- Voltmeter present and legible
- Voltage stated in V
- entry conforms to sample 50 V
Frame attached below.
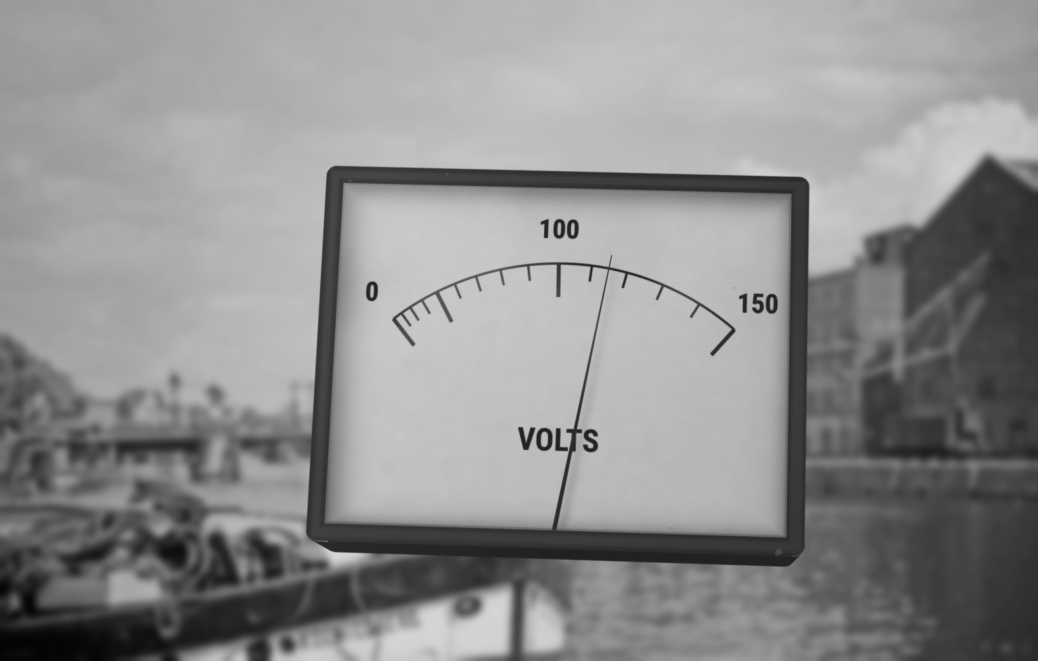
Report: 115 V
